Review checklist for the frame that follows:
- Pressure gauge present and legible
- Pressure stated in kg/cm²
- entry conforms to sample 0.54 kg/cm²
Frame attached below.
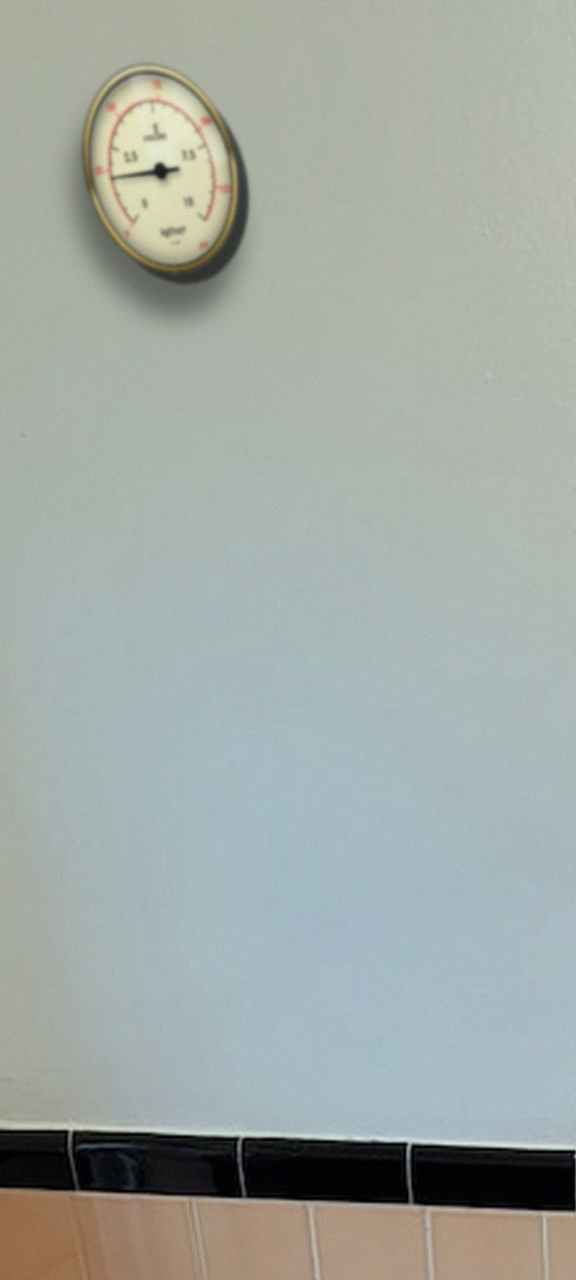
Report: 1.5 kg/cm²
